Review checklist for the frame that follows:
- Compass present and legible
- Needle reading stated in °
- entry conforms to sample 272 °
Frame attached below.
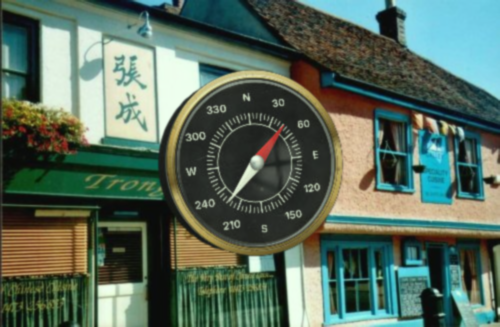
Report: 45 °
